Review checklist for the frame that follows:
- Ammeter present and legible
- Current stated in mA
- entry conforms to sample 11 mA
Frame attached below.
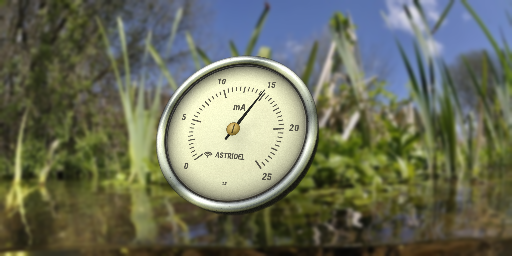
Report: 15 mA
